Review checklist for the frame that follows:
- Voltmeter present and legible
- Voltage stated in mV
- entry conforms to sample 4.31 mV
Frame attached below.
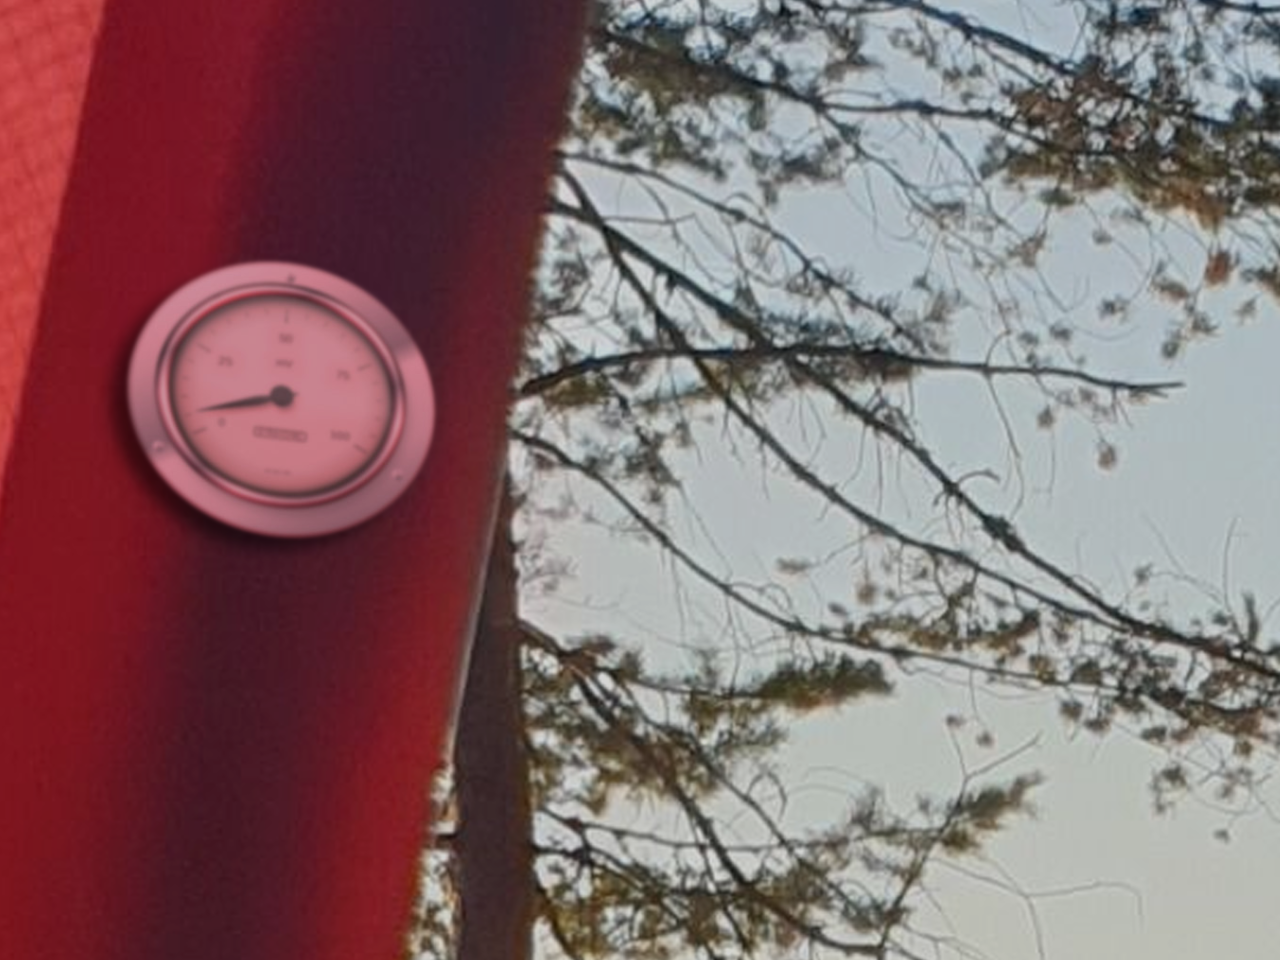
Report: 5 mV
